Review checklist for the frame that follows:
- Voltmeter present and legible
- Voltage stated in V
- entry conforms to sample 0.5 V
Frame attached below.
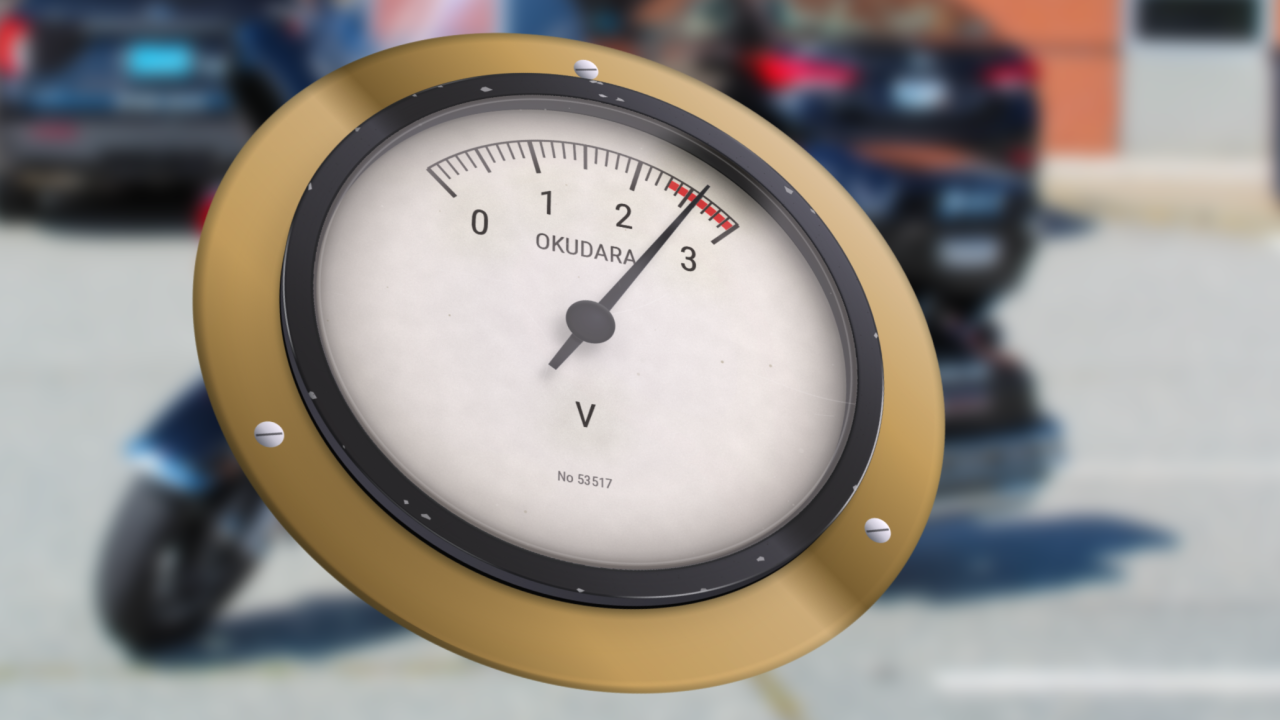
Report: 2.6 V
